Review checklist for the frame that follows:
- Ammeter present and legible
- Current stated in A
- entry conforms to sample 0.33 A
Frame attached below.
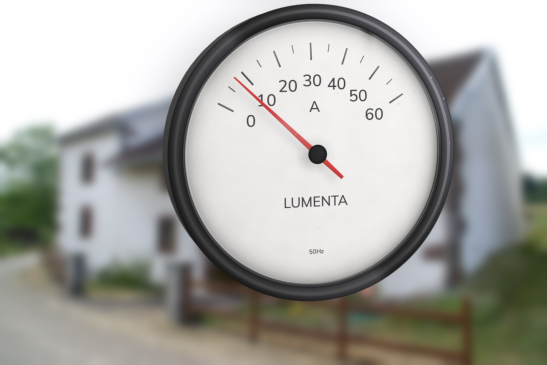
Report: 7.5 A
